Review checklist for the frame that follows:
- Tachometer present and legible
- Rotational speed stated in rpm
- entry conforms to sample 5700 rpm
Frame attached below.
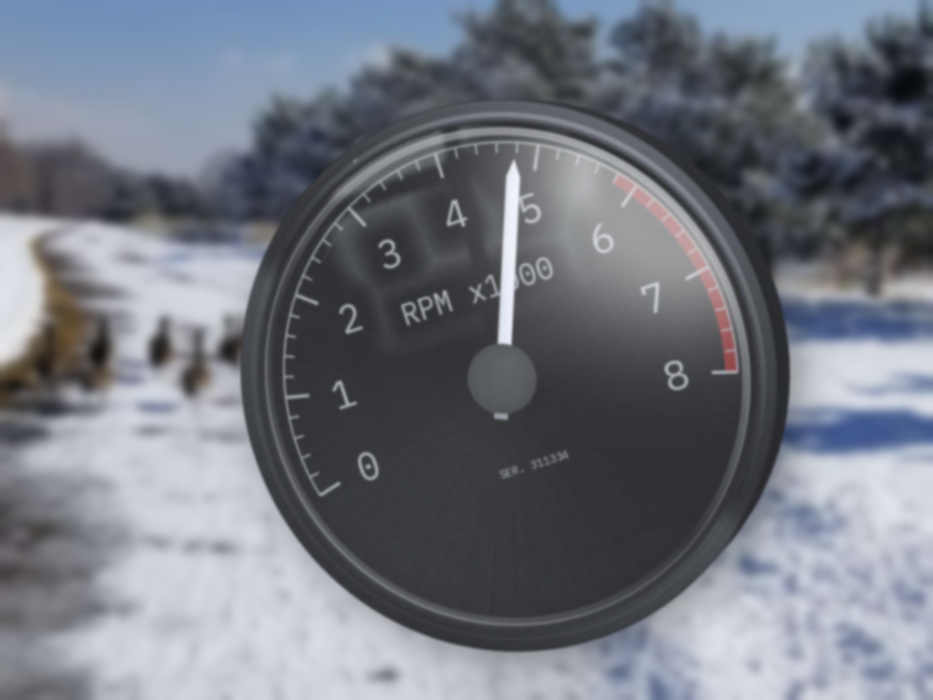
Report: 4800 rpm
